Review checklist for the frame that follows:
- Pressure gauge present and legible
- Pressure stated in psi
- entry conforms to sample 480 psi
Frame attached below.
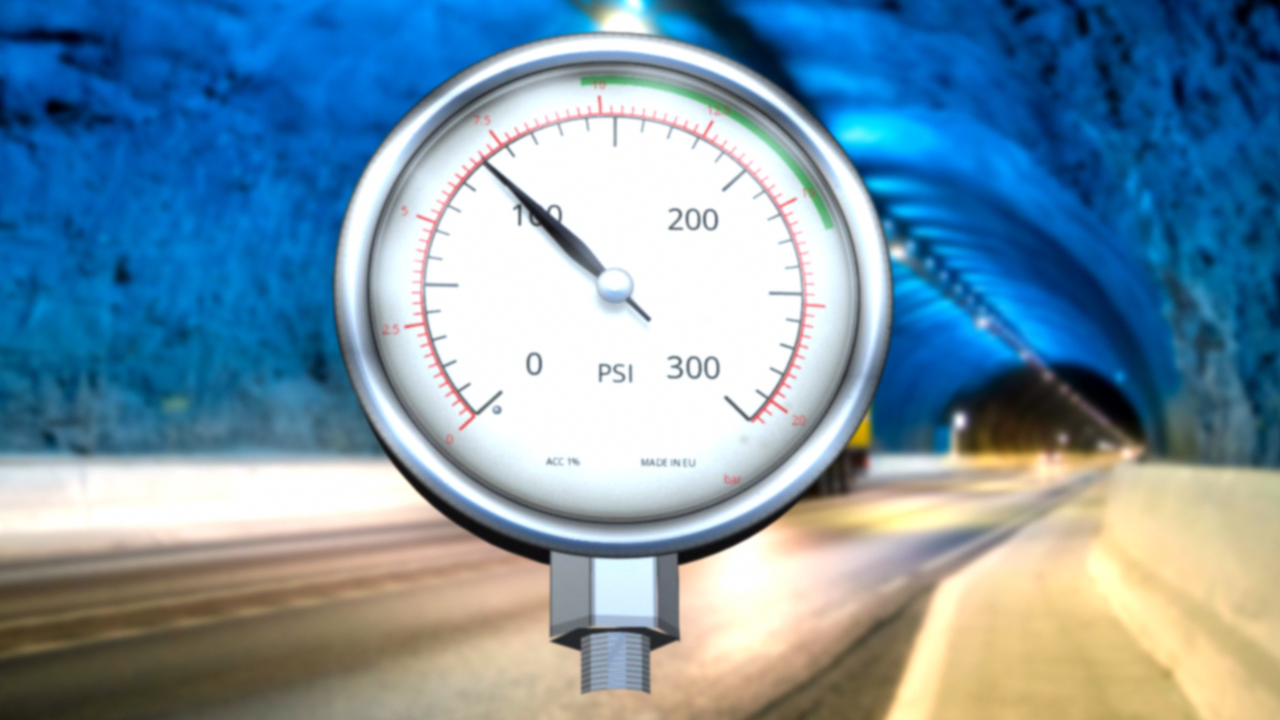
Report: 100 psi
